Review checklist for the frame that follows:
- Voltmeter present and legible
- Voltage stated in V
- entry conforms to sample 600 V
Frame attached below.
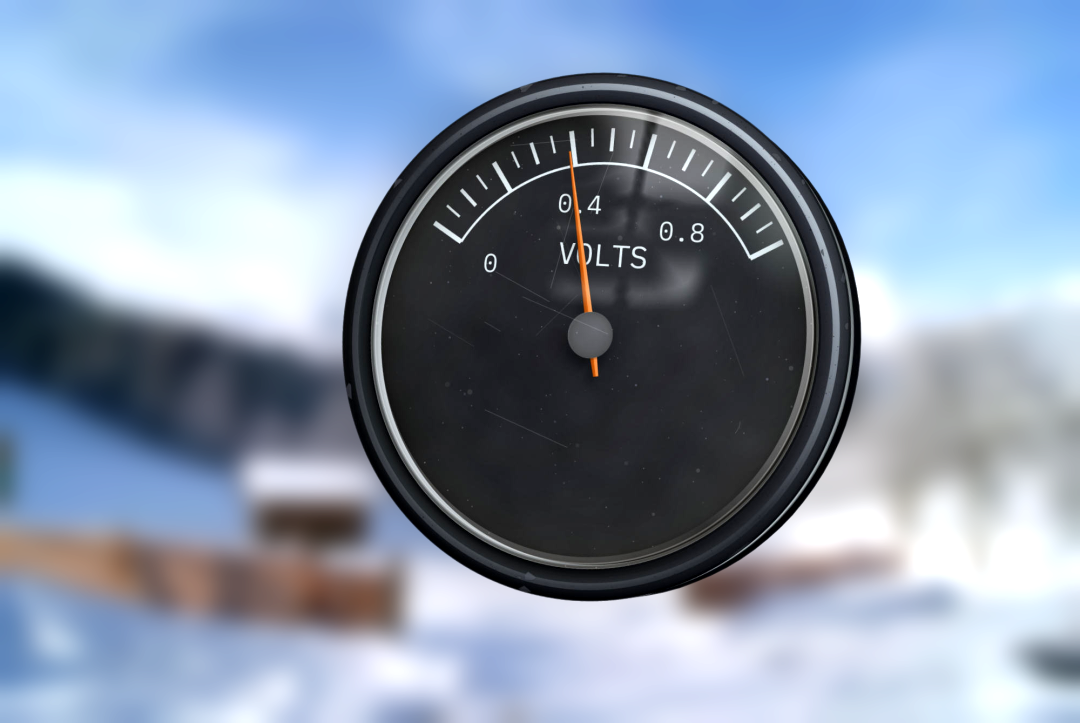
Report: 0.4 V
